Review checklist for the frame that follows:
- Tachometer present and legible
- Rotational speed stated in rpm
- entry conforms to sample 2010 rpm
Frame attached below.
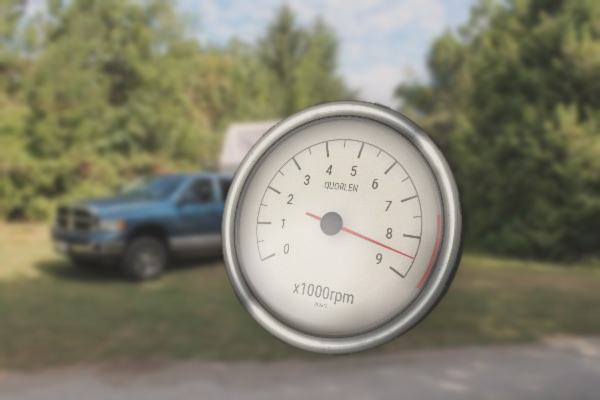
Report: 8500 rpm
